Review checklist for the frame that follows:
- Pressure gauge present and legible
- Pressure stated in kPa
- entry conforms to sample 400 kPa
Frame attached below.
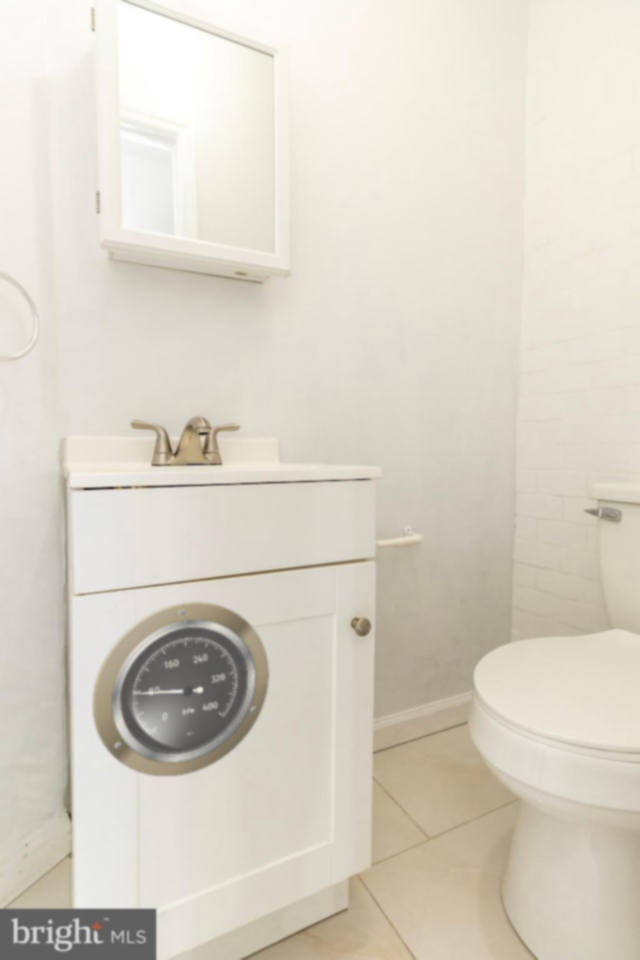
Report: 80 kPa
